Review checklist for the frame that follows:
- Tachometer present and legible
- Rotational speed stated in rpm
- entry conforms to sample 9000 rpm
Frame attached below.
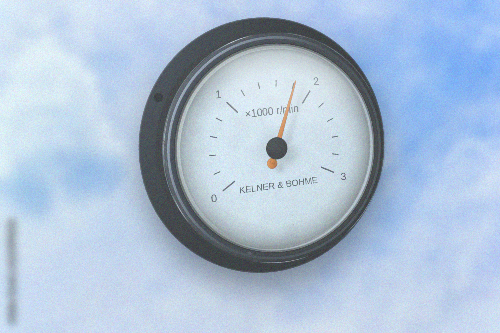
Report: 1800 rpm
